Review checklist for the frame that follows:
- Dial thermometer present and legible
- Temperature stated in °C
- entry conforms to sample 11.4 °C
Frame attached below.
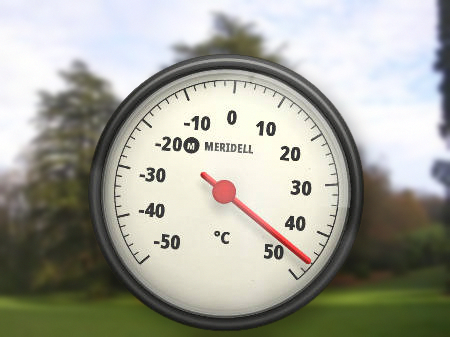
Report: 46 °C
